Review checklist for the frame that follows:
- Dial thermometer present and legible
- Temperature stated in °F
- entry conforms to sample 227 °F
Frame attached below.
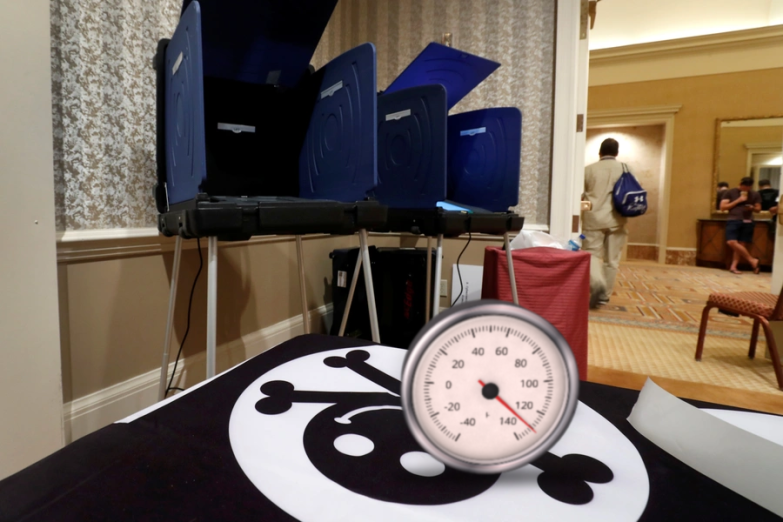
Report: 130 °F
